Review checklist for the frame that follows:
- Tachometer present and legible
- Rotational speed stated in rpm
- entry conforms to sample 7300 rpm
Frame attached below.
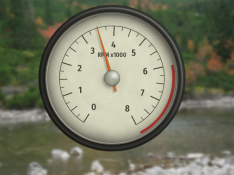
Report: 3500 rpm
